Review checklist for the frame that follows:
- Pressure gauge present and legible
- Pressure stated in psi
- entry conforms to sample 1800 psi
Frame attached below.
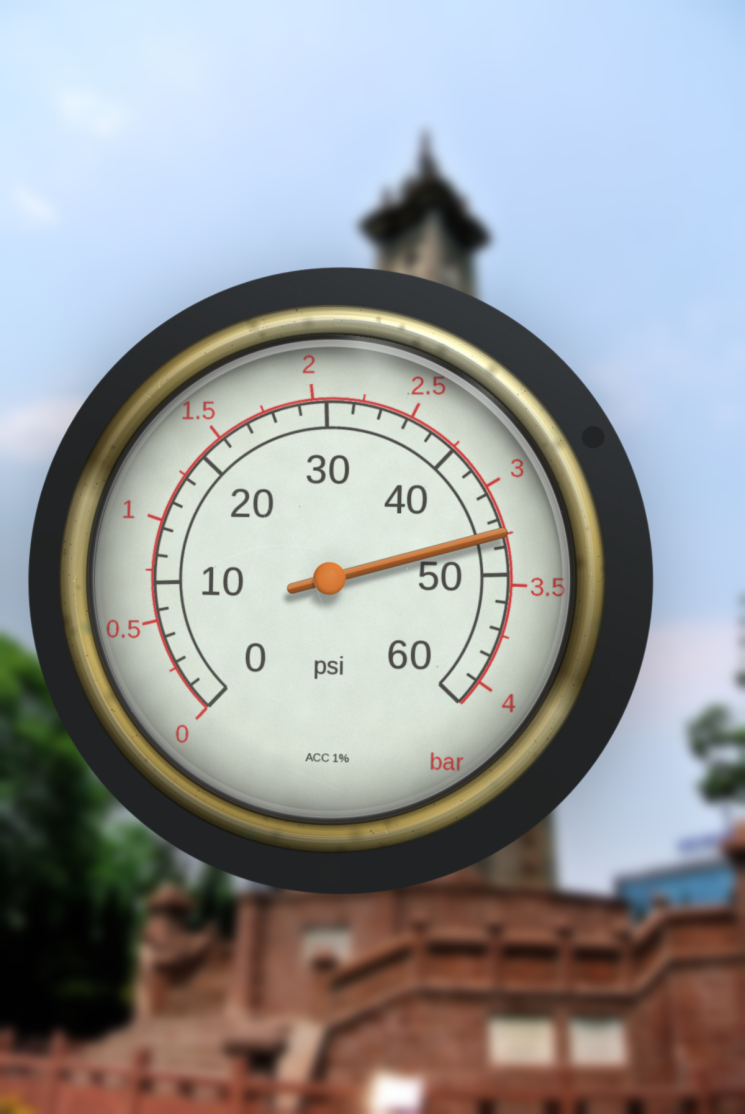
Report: 47 psi
